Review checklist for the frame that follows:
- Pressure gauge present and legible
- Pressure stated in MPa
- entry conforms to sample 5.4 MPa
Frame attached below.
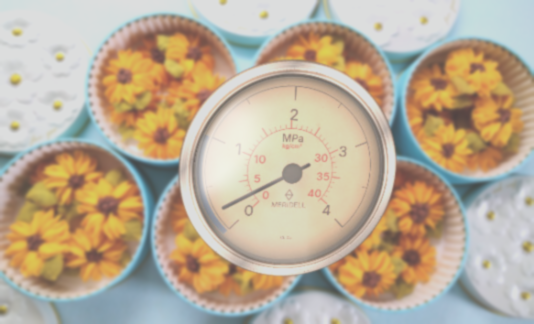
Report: 0.25 MPa
